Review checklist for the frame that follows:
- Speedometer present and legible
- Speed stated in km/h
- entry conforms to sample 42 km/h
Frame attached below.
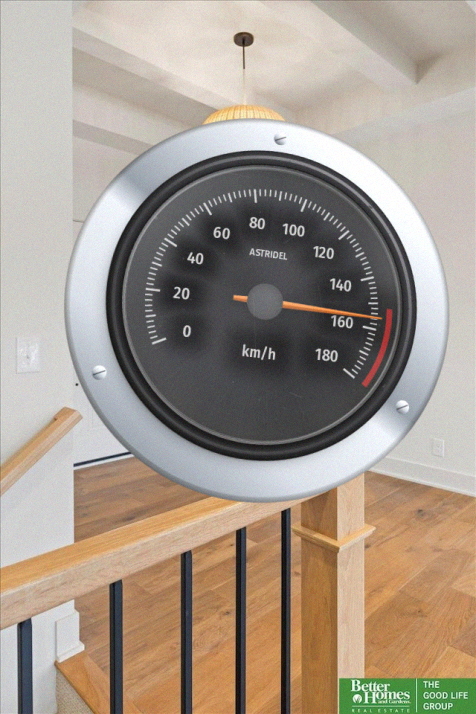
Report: 156 km/h
